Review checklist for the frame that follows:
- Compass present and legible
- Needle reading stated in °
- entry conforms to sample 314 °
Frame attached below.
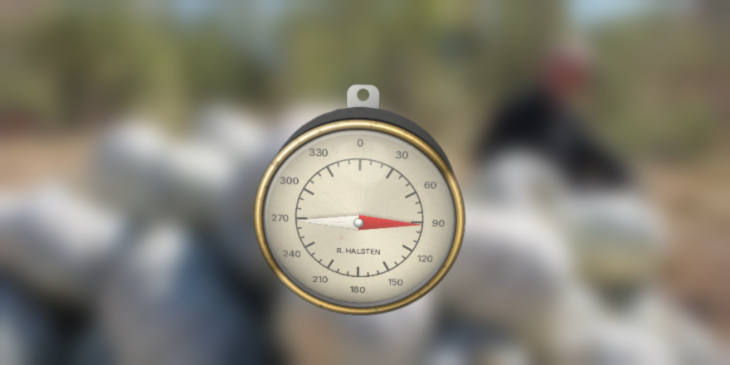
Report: 90 °
